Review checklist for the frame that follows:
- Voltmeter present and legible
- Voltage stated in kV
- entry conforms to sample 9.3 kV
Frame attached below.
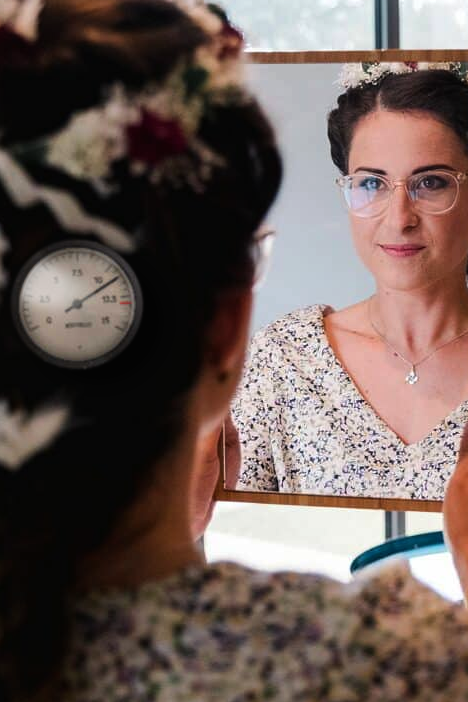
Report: 11 kV
